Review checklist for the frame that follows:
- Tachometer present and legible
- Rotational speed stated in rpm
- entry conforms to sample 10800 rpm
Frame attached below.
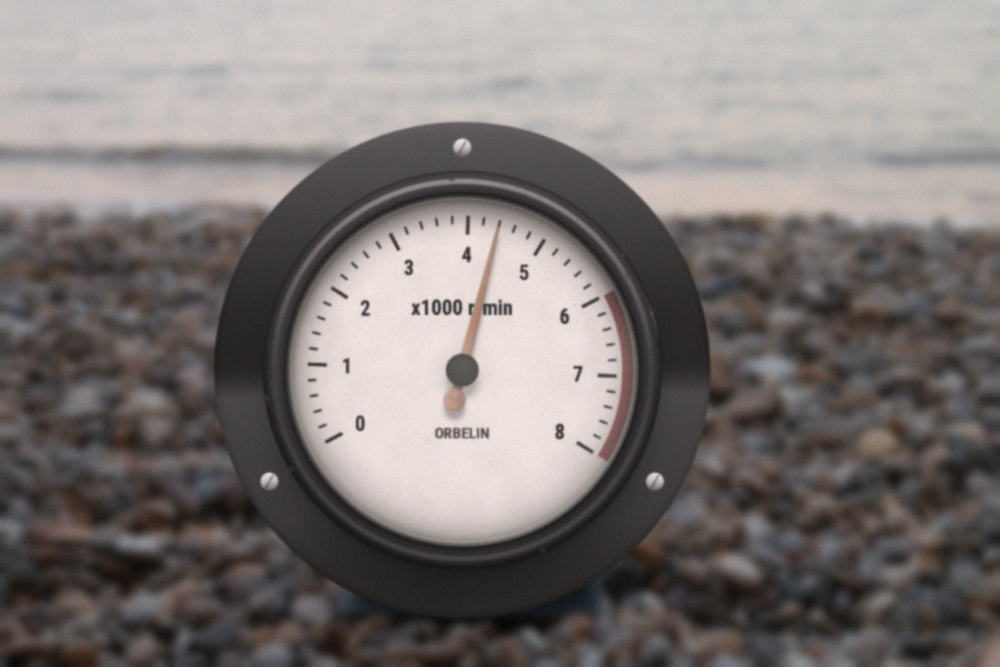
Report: 4400 rpm
